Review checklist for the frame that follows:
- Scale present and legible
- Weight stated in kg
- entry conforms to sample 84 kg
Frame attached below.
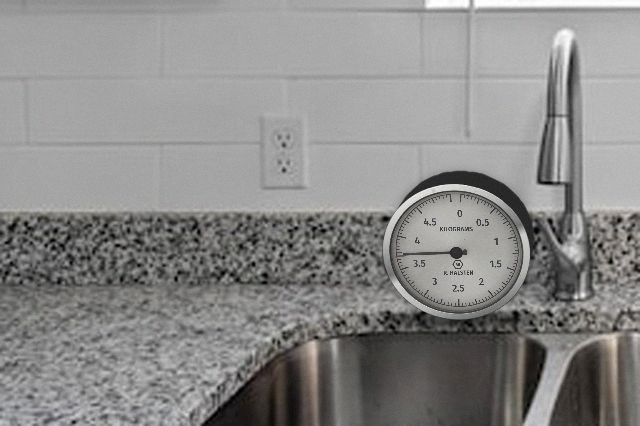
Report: 3.75 kg
